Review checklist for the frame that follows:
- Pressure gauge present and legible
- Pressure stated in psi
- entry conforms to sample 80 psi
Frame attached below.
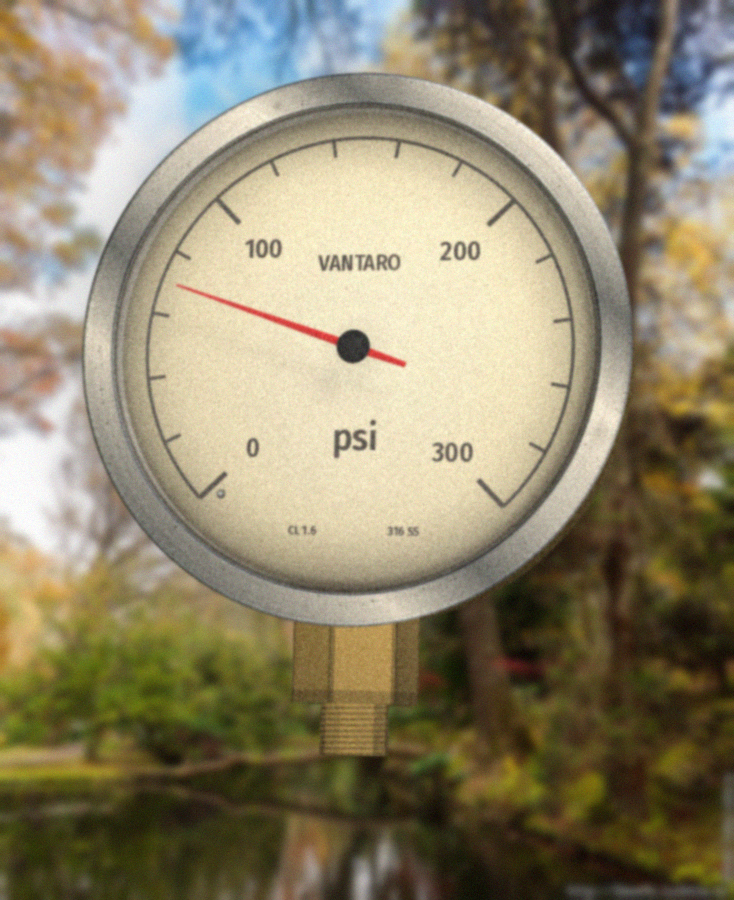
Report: 70 psi
